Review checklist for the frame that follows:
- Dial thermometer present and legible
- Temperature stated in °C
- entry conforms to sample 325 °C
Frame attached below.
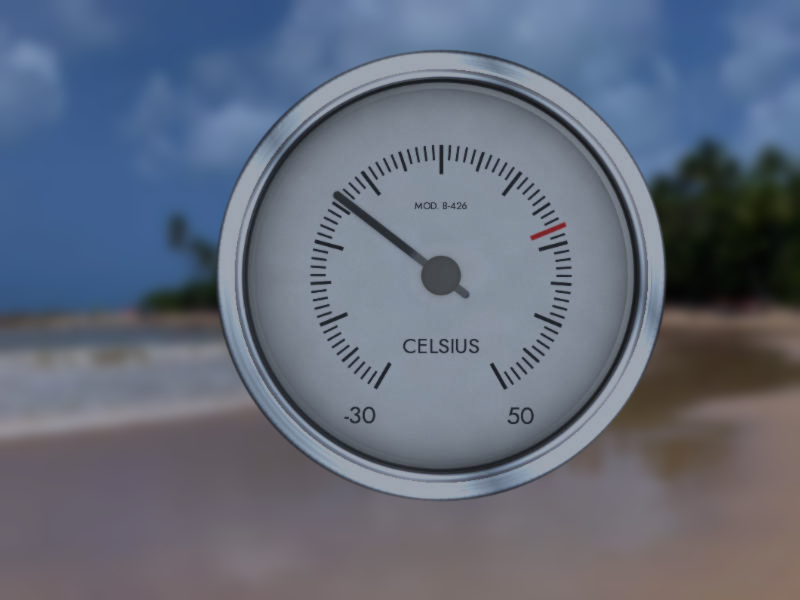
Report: -4 °C
